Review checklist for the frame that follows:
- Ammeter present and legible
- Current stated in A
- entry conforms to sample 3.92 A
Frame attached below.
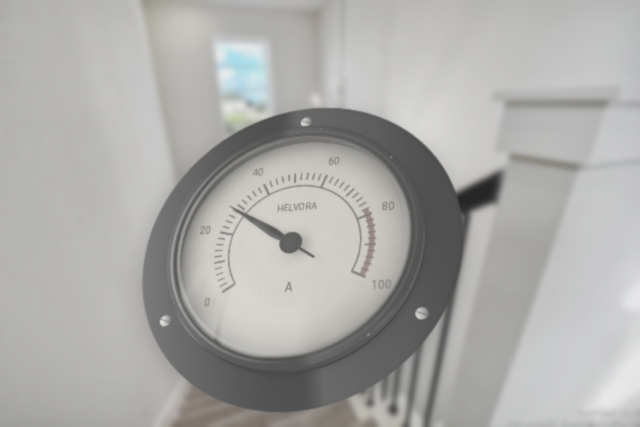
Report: 28 A
